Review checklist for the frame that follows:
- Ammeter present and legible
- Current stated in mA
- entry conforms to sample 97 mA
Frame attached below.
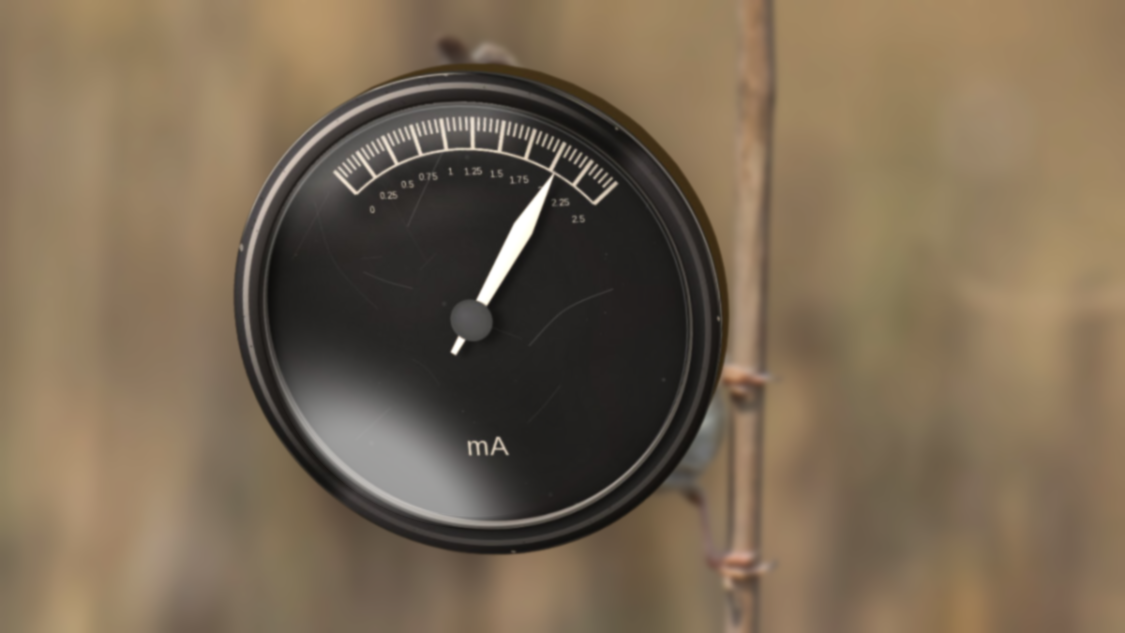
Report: 2.05 mA
